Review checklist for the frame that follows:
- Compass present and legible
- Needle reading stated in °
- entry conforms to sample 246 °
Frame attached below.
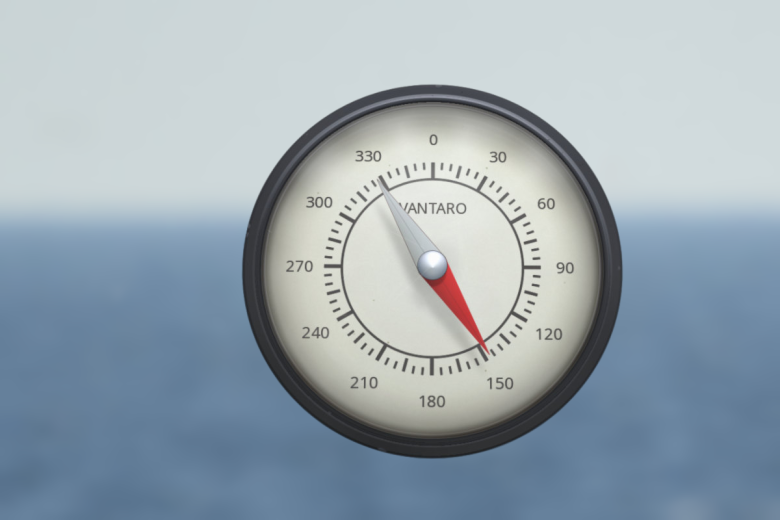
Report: 147.5 °
